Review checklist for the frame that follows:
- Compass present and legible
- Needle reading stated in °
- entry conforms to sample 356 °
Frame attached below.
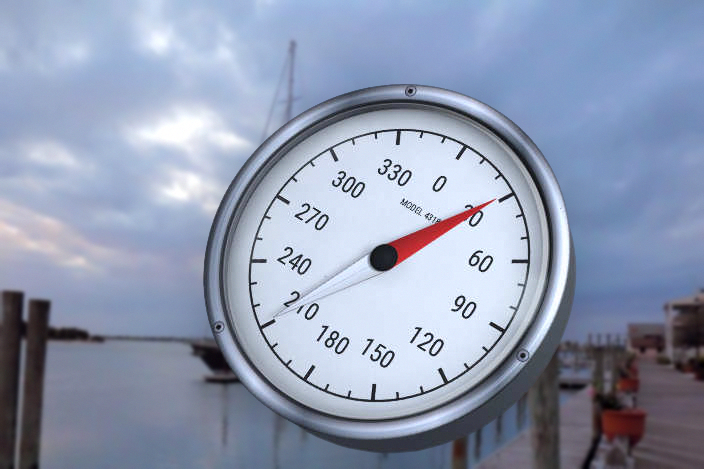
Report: 30 °
